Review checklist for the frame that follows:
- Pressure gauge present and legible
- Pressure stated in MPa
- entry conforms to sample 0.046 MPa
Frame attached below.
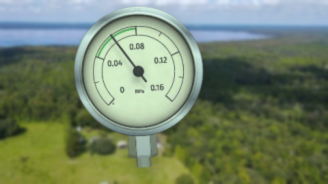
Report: 0.06 MPa
